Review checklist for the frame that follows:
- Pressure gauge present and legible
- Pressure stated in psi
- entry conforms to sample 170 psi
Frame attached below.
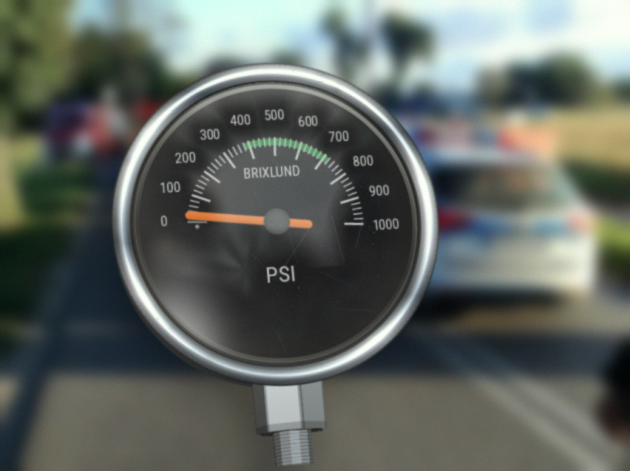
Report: 20 psi
